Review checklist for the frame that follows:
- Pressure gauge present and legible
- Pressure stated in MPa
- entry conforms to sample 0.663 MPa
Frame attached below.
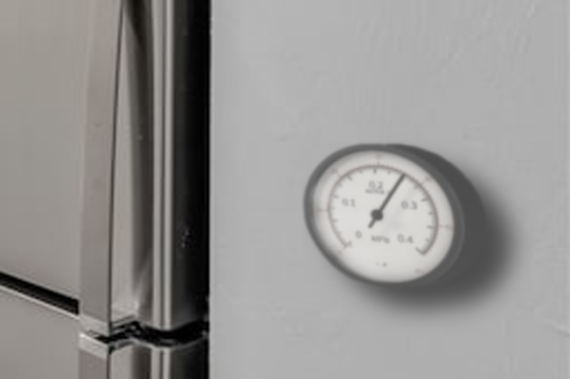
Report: 0.25 MPa
